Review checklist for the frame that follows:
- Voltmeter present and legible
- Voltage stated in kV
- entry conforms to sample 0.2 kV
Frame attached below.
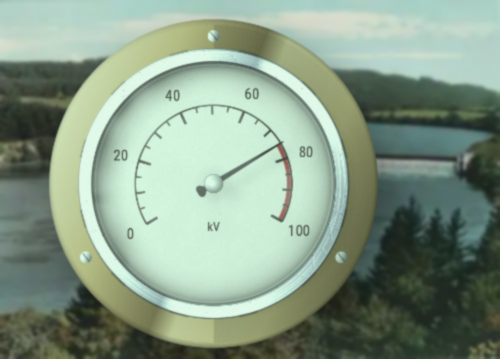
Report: 75 kV
